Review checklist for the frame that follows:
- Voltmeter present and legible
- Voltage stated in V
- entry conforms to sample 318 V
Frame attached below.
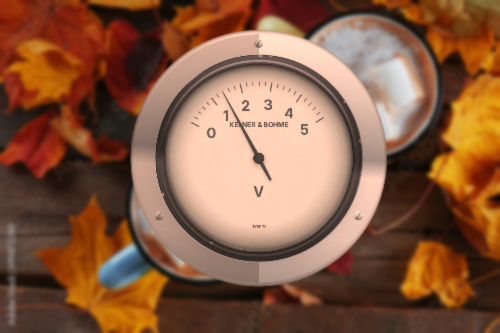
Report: 1.4 V
